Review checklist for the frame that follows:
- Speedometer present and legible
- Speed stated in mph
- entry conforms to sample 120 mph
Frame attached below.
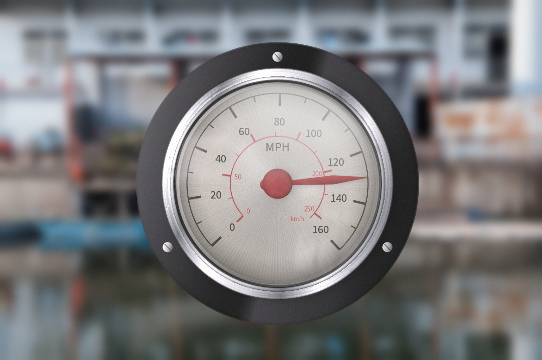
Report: 130 mph
